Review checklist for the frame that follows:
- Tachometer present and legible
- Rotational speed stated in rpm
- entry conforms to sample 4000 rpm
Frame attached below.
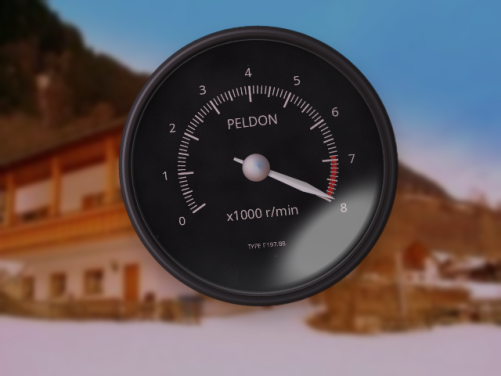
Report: 7900 rpm
